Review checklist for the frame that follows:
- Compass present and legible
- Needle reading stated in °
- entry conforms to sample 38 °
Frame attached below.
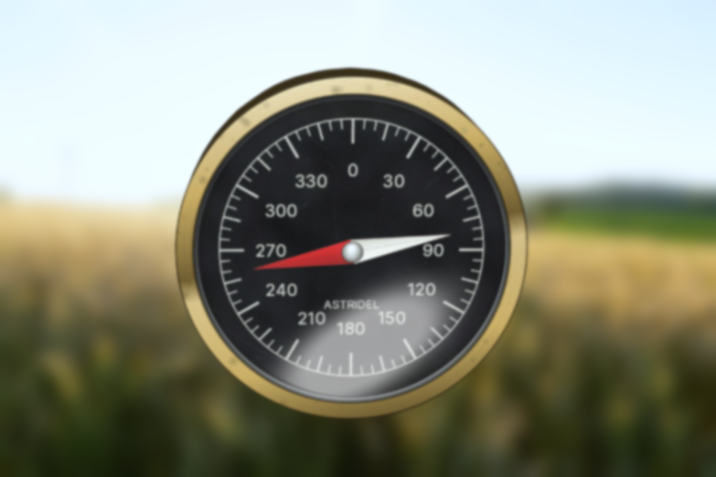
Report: 260 °
